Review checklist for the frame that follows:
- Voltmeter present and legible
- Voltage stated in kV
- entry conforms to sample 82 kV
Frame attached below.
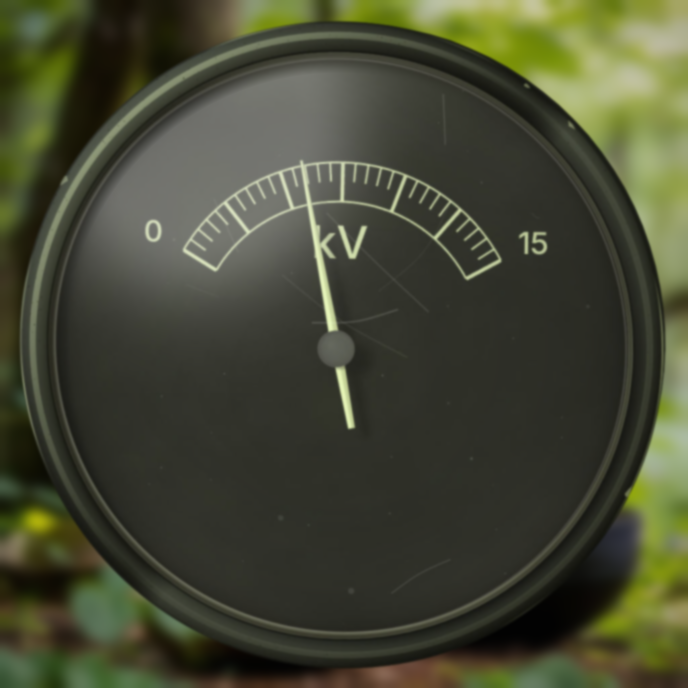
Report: 6 kV
